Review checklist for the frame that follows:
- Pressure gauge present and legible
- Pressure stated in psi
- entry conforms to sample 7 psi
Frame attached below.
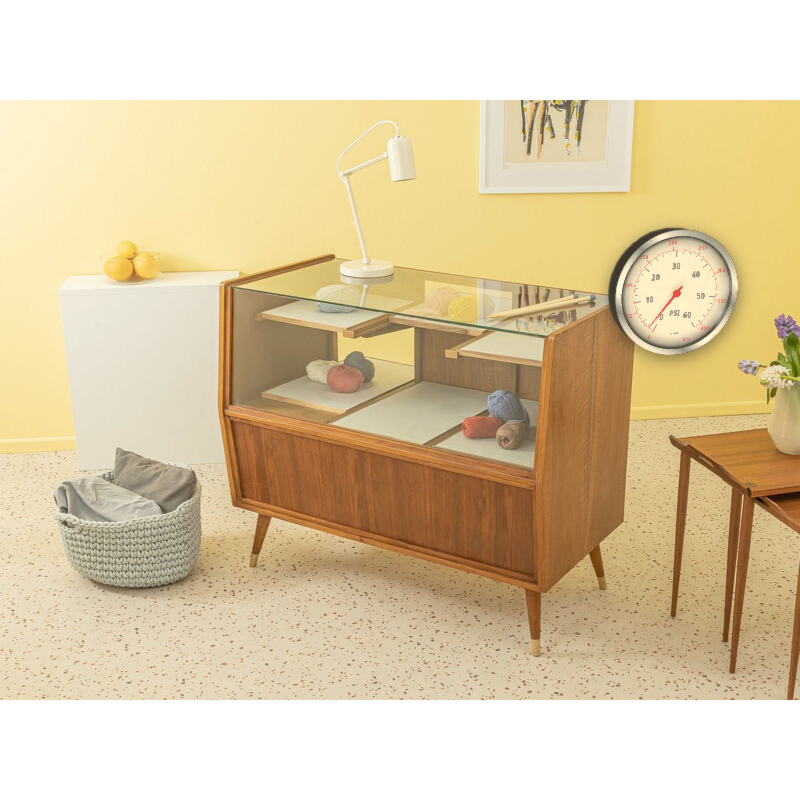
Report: 2 psi
